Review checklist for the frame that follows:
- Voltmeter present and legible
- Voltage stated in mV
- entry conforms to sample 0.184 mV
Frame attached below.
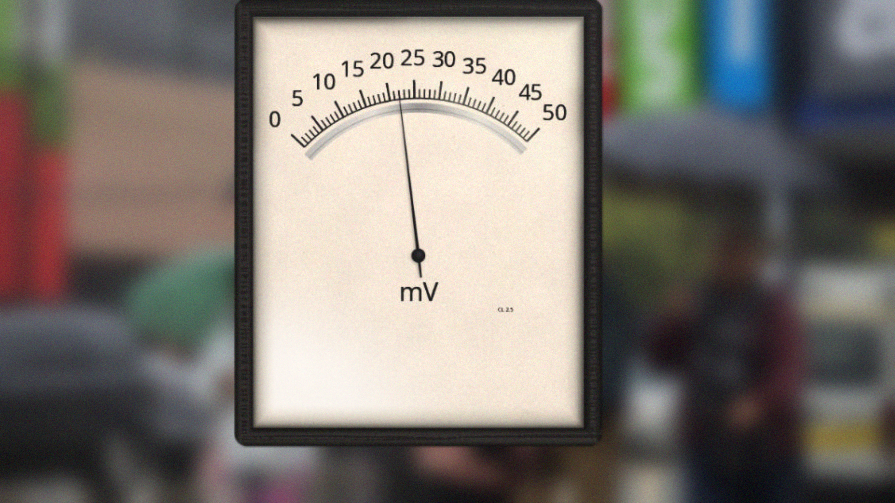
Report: 22 mV
